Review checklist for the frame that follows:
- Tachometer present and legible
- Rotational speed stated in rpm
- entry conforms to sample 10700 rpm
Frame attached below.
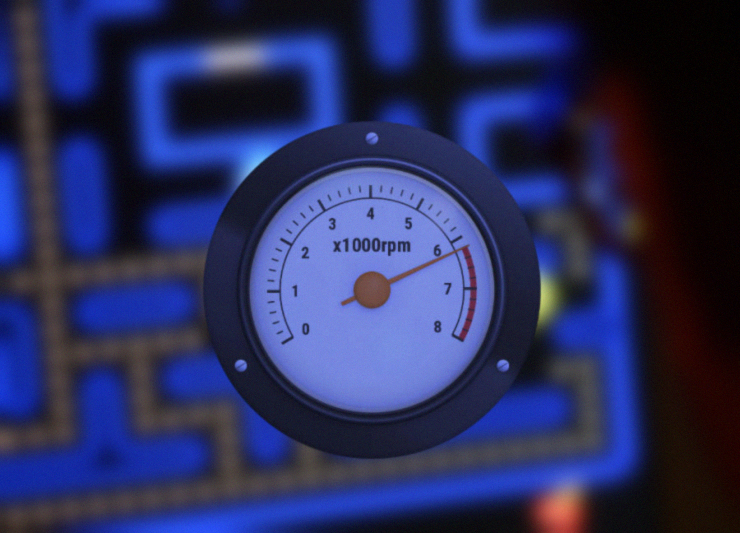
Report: 6200 rpm
